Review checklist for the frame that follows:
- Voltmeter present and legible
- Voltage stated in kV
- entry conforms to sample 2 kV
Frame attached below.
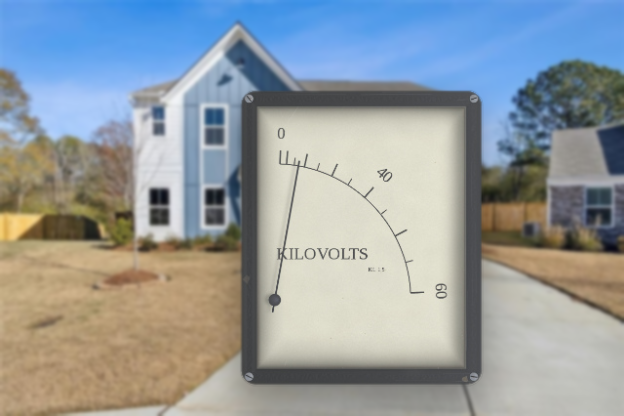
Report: 17.5 kV
